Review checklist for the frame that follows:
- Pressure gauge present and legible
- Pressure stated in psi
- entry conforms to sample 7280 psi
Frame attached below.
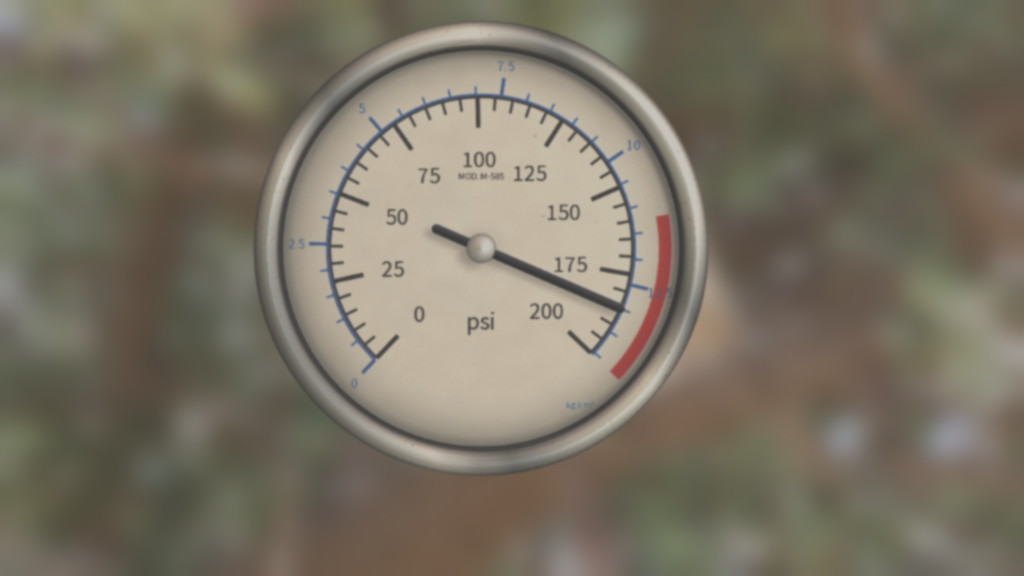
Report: 185 psi
